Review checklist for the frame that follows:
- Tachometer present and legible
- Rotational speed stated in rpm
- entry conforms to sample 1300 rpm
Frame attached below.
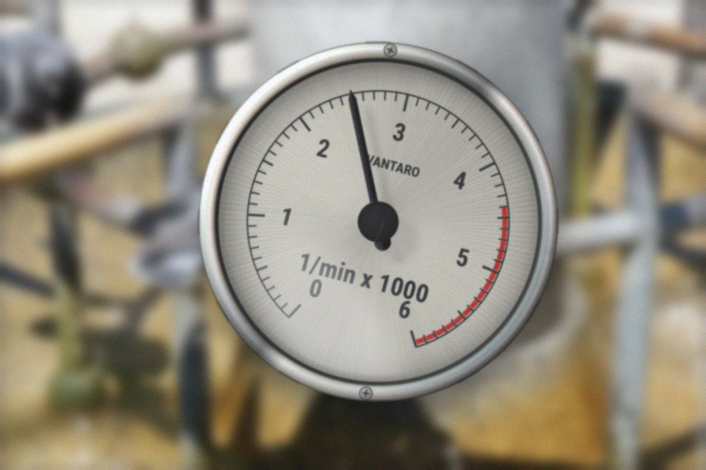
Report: 2500 rpm
